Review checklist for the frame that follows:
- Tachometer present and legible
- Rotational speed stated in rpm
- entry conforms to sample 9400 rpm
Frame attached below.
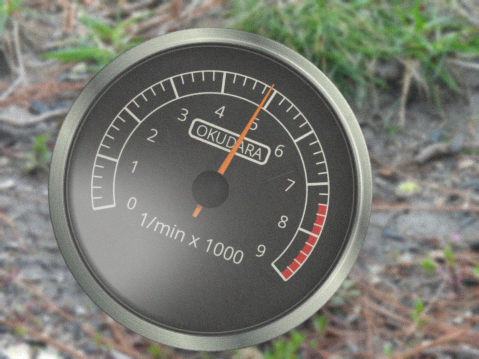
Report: 4900 rpm
